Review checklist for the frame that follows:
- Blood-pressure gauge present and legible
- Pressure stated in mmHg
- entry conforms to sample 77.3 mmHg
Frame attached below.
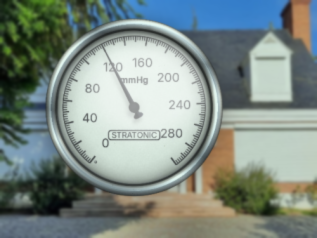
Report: 120 mmHg
